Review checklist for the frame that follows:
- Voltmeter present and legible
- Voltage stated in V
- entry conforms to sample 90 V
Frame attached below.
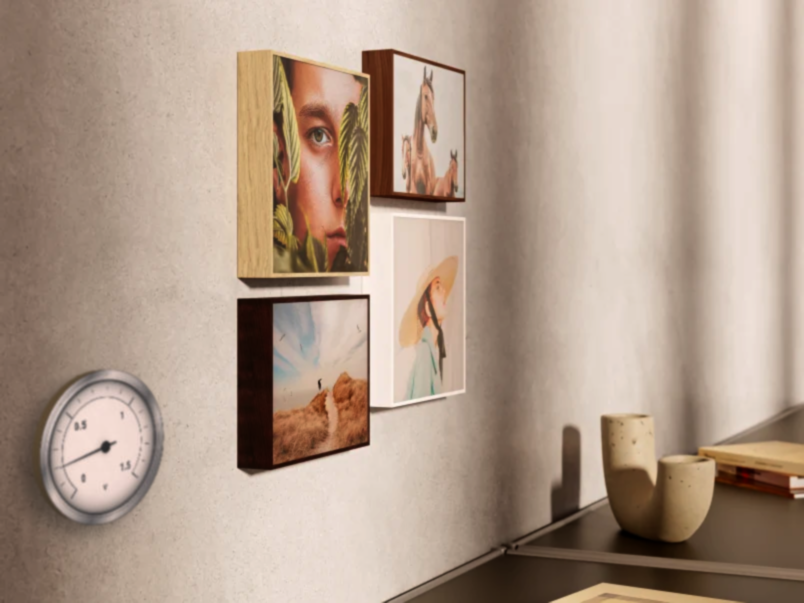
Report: 0.2 V
